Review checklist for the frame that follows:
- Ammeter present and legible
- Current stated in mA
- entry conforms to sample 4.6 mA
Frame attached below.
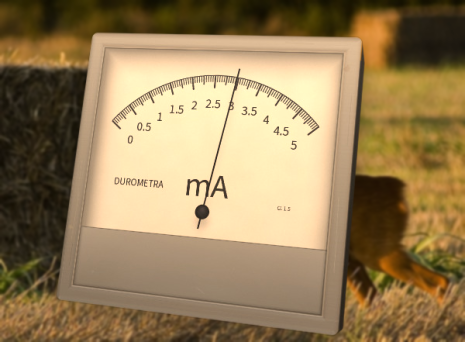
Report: 3 mA
